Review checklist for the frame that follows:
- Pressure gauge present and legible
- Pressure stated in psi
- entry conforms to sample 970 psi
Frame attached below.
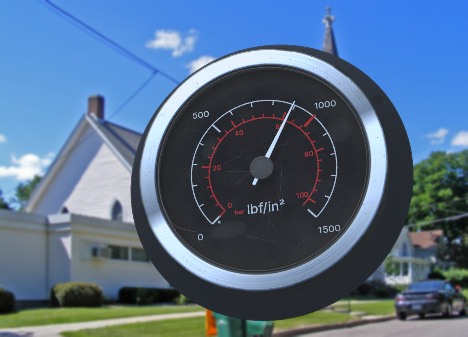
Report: 900 psi
